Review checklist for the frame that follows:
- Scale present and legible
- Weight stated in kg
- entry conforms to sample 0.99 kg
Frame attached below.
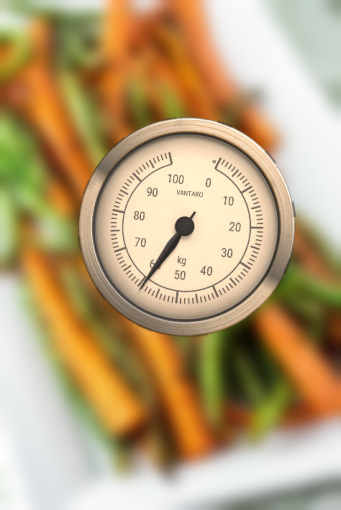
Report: 59 kg
